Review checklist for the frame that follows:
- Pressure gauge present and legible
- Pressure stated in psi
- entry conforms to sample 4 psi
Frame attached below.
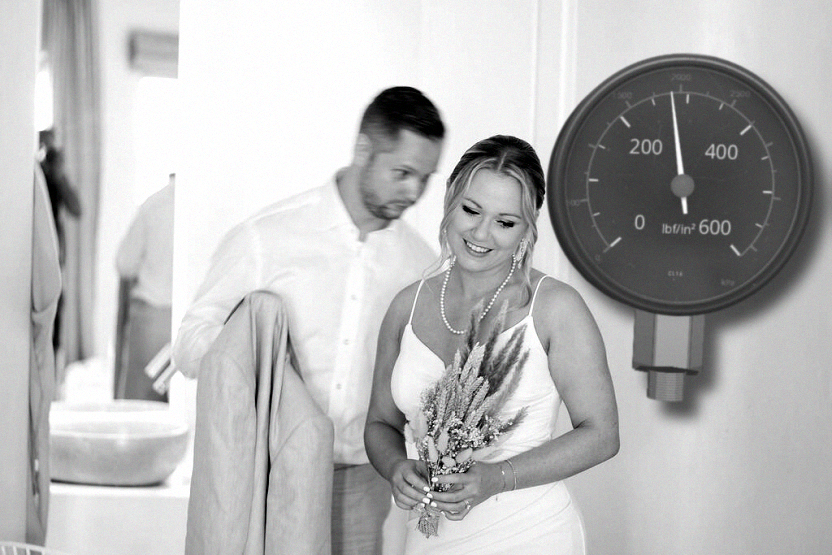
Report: 275 psi
